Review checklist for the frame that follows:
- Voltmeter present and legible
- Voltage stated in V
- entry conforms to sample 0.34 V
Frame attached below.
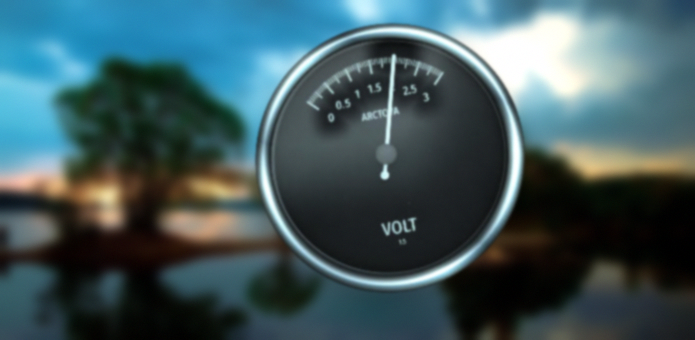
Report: 2 V
